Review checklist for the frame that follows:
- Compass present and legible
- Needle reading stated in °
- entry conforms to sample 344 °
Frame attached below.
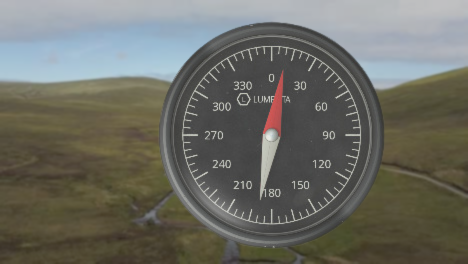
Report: 10 °
